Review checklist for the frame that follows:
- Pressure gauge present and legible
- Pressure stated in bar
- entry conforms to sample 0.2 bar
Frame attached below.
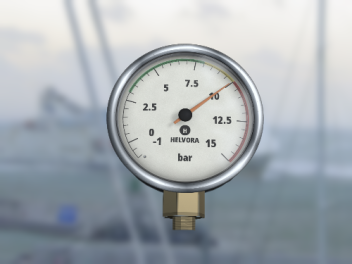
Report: 10 bar
